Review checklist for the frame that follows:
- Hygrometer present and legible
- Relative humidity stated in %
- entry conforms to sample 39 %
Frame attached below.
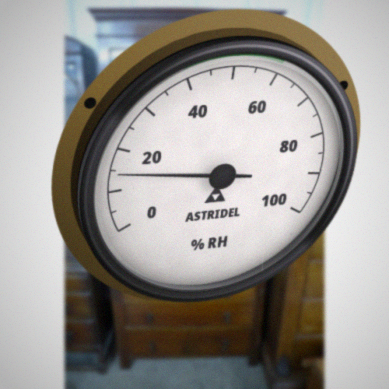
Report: 15 %
